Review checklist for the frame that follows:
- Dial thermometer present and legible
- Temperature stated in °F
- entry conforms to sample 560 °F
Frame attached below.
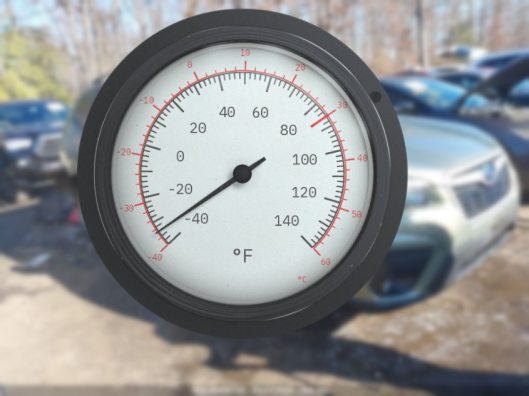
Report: -34 °F
